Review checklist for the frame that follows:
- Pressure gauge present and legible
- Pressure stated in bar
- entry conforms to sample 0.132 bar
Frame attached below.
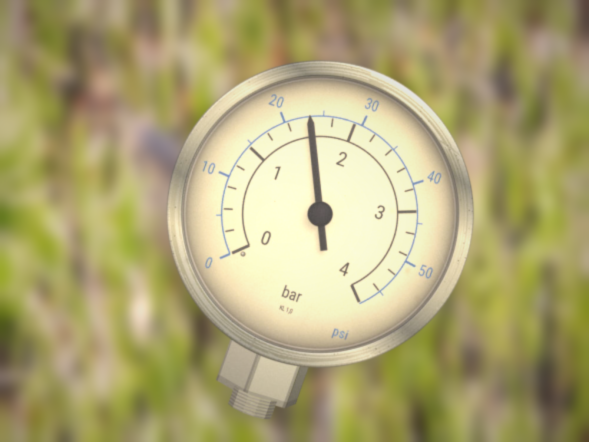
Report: 1.6 bar
